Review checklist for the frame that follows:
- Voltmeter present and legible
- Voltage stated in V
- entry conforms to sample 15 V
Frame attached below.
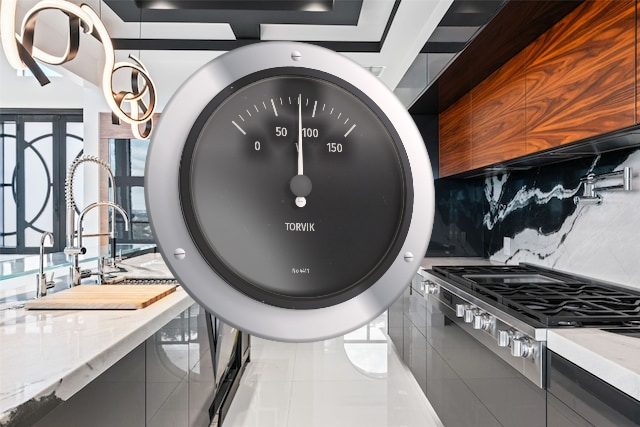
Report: 80 V
